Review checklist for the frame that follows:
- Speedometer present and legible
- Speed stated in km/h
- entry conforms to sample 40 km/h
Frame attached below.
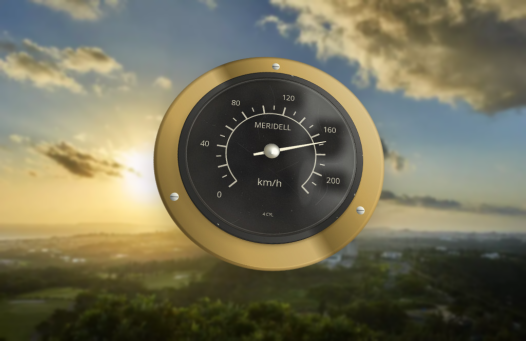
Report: 170 km/h
